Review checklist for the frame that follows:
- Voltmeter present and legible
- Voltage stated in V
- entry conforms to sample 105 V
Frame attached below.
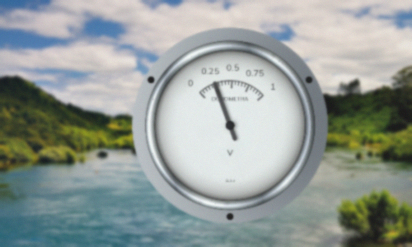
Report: 0.25 V
